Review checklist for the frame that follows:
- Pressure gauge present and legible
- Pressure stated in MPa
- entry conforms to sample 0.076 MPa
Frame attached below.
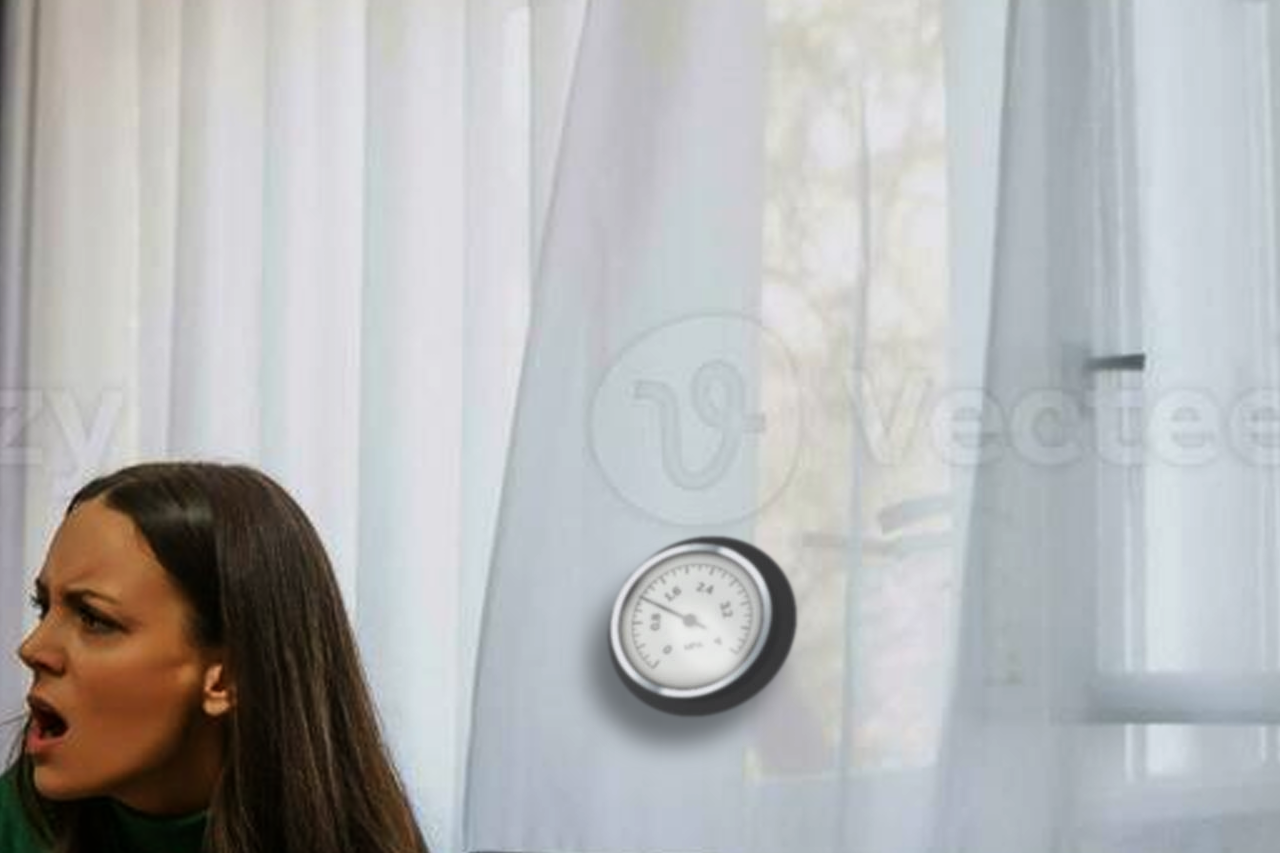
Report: 1.2 MPa
